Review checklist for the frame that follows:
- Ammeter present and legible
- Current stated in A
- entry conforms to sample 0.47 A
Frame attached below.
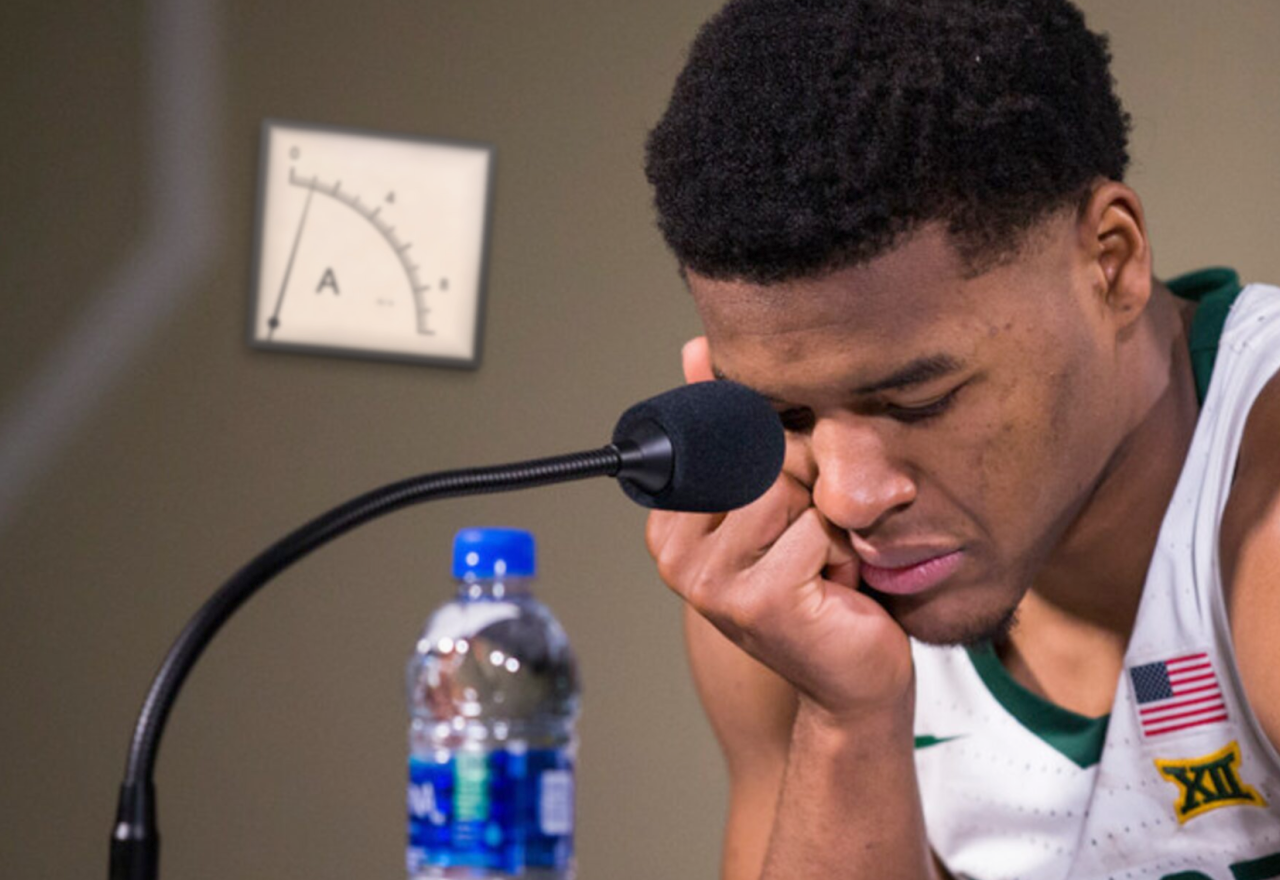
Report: 1 A
